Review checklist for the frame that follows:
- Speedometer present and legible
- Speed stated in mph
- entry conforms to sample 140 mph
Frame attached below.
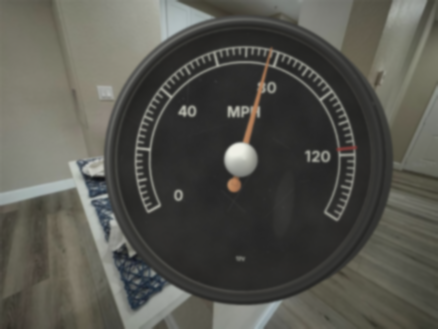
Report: 78 mph
